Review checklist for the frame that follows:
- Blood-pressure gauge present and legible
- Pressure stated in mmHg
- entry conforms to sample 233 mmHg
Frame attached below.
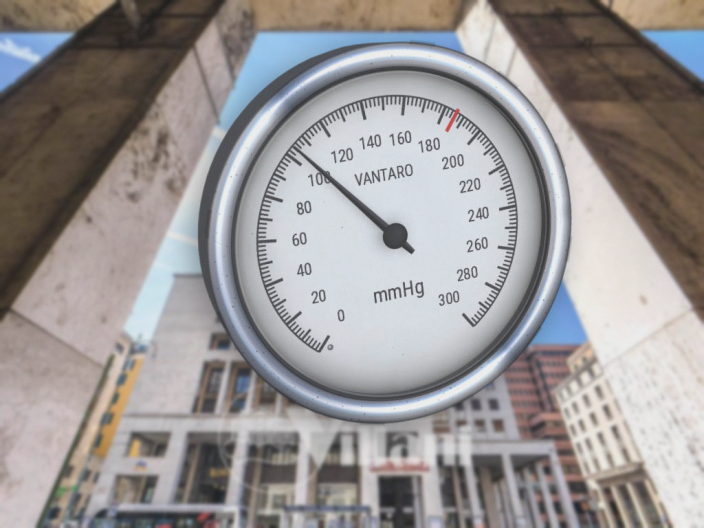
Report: 104 mmHg
